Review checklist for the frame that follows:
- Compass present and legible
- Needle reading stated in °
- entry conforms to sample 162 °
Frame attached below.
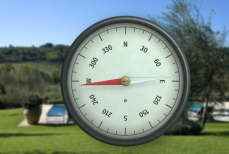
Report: 265 °
